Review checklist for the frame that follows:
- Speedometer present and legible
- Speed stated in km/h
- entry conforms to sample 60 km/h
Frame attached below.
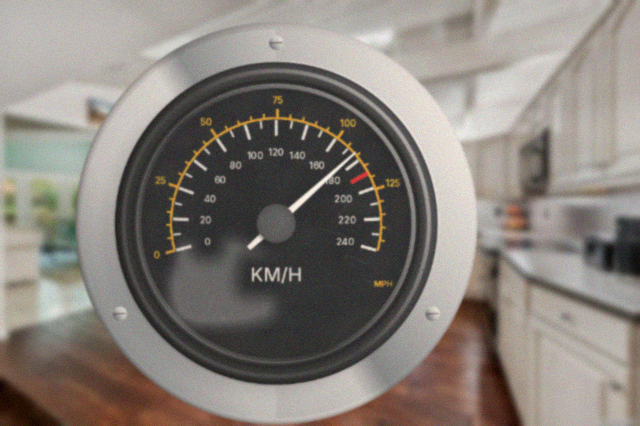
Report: 175 km/h
